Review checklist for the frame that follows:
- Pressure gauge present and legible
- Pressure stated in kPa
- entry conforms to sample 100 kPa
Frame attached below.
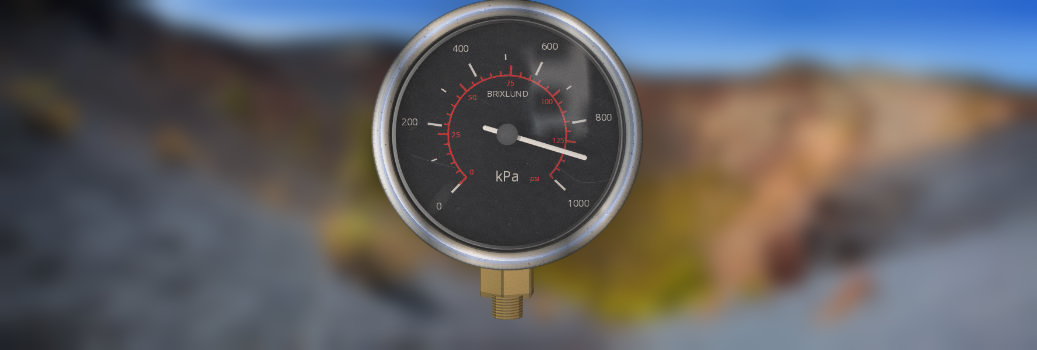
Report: 900 kPa
